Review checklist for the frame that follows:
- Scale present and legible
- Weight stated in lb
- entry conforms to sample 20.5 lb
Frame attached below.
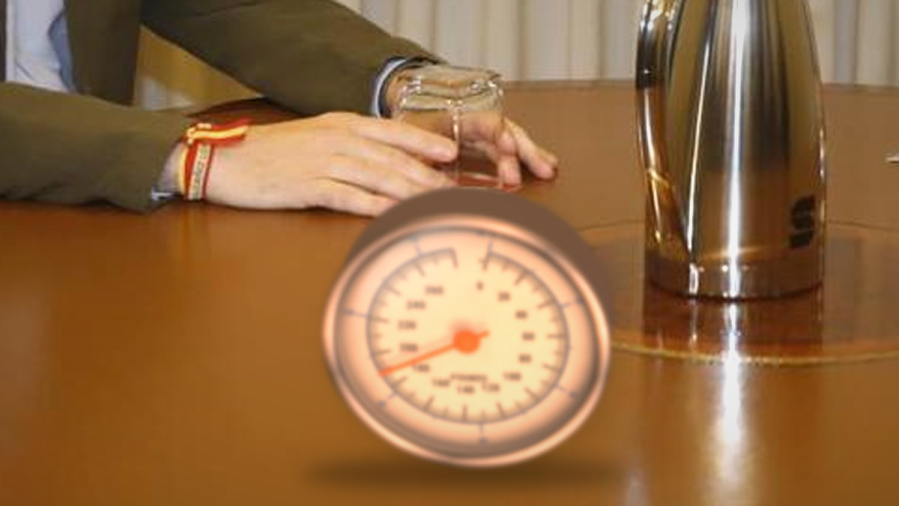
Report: 190 lb
